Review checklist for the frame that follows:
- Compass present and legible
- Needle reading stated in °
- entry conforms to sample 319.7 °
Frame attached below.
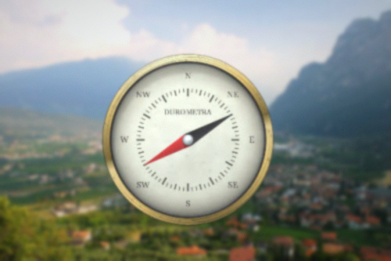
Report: 240 °
